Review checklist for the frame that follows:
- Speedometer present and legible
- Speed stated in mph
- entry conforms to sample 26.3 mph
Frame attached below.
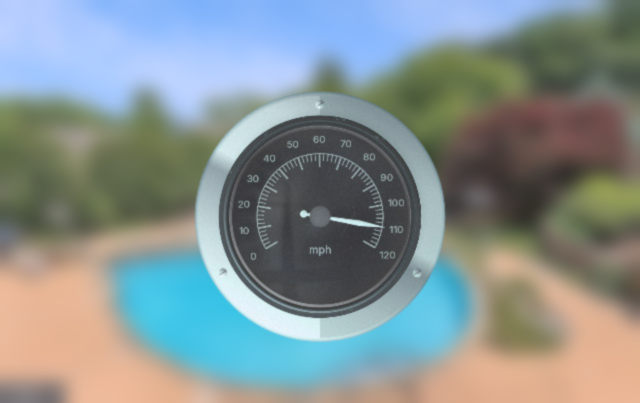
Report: 110 mph
